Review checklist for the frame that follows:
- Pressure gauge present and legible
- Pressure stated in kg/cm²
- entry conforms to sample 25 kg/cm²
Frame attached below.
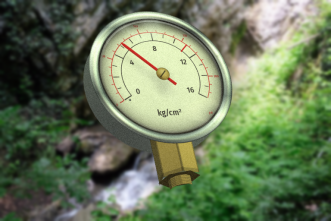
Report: 5 kg/cm²
